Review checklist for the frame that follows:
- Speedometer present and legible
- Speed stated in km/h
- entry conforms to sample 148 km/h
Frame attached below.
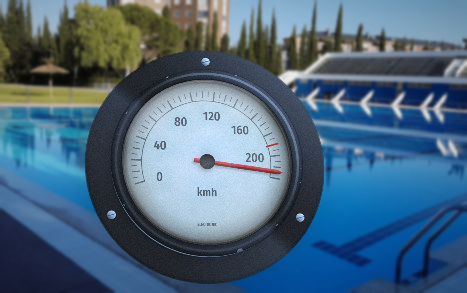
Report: 215 km/h
